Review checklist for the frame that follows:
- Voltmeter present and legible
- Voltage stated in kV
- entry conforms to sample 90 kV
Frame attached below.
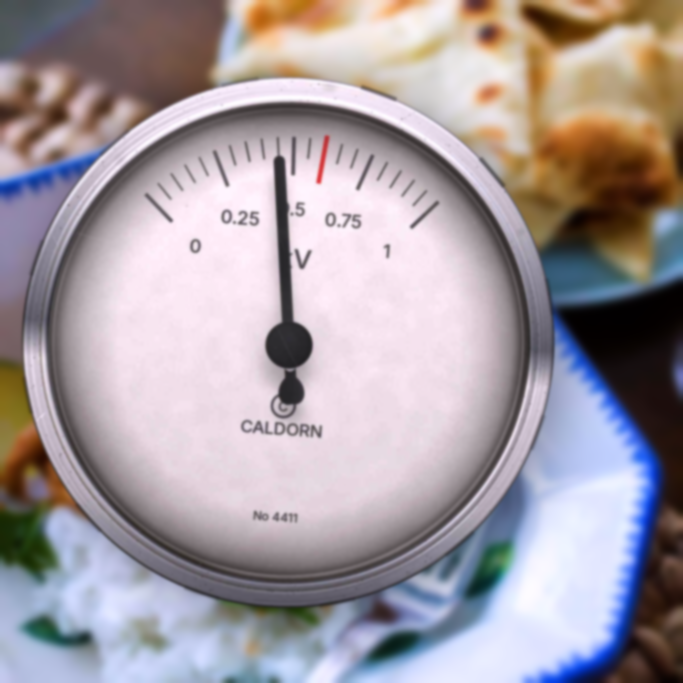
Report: 0.45 kV
